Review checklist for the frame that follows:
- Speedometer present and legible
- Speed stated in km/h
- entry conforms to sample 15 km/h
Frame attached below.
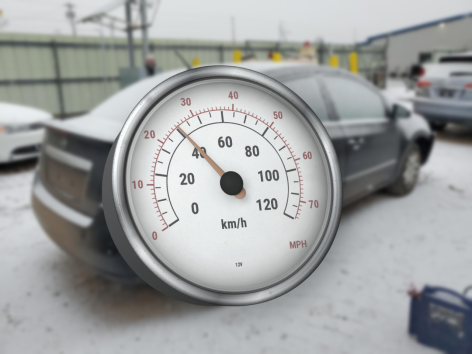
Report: 40 km/h
